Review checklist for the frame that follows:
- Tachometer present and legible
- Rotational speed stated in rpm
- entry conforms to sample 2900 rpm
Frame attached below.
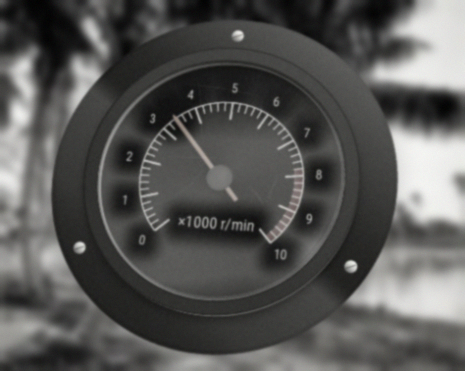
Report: 3400 rpm
